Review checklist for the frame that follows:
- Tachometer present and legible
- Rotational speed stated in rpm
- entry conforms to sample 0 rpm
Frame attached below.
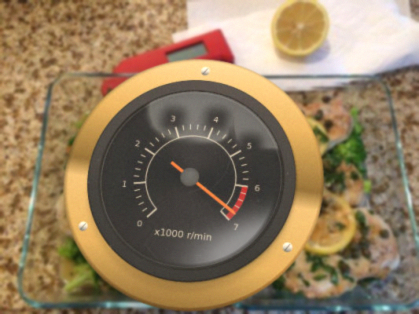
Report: 6800 rpm
